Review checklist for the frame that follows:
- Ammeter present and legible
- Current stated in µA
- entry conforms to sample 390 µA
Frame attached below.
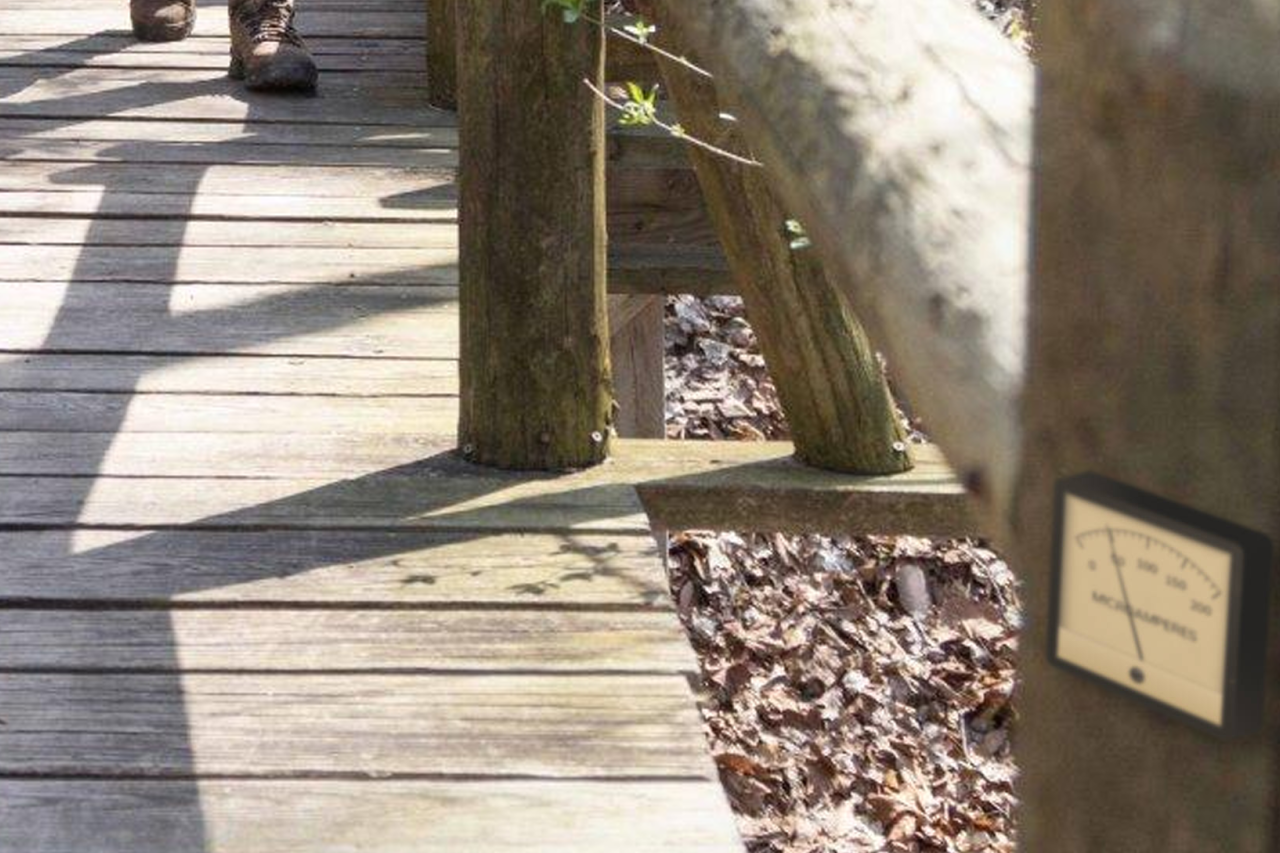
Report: 50 µA
